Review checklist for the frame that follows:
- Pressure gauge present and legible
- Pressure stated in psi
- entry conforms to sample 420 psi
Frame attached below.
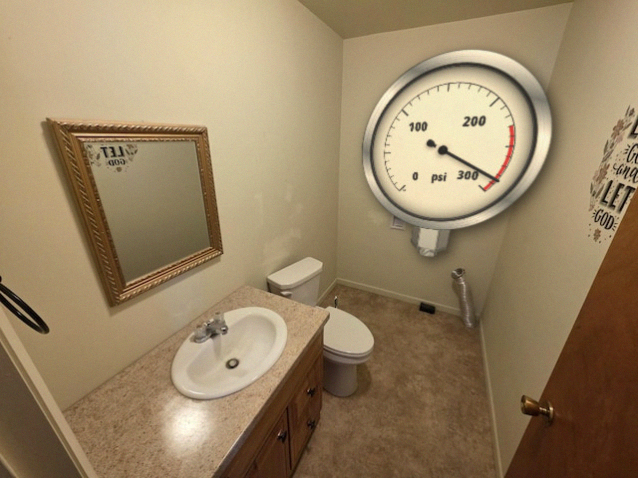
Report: 285 psi
